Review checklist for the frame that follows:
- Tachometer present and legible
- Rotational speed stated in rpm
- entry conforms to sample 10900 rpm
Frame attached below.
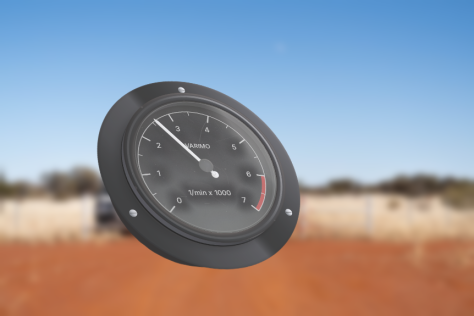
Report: 2500 rpm
